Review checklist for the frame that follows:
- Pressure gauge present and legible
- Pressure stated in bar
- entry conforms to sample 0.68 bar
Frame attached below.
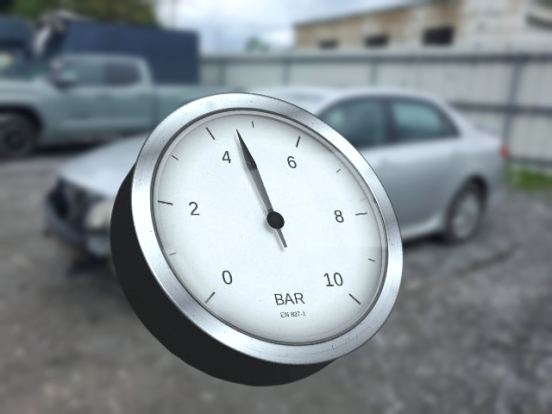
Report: 4.5 bar
